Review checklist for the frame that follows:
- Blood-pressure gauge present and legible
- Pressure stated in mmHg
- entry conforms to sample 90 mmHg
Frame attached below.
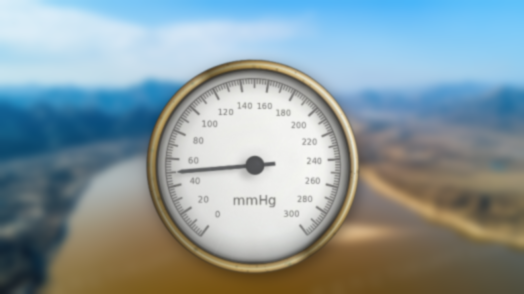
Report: 50 mmHg
